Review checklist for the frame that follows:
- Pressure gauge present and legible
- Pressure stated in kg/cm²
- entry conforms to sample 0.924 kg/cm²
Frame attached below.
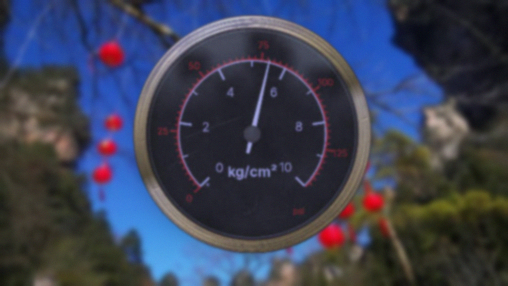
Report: 5.5 kg/cm²
